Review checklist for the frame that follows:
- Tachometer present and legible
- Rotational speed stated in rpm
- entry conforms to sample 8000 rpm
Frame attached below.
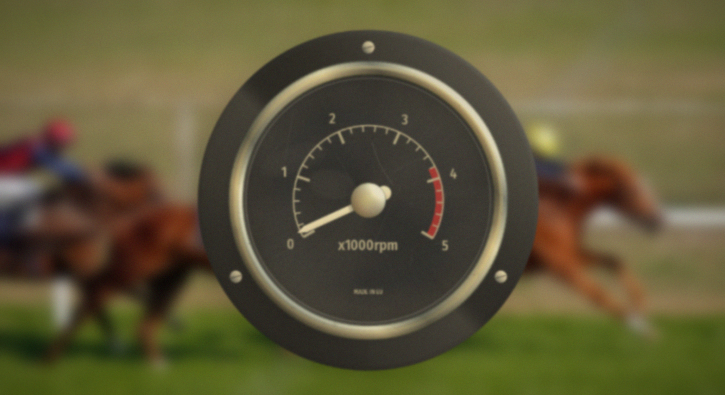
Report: 100 rpm
